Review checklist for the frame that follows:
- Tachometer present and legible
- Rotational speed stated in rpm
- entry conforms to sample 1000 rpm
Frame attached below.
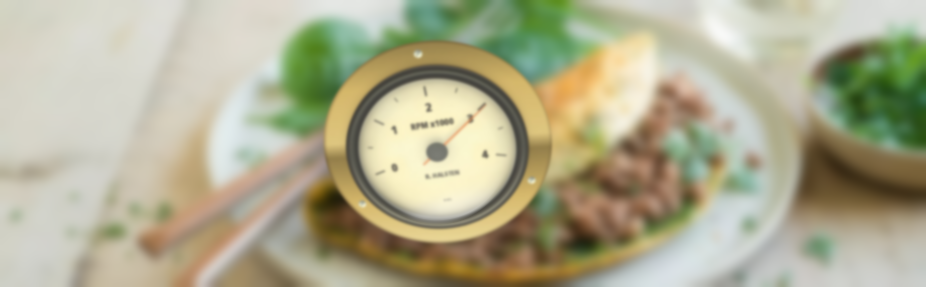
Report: 3000 rpm
